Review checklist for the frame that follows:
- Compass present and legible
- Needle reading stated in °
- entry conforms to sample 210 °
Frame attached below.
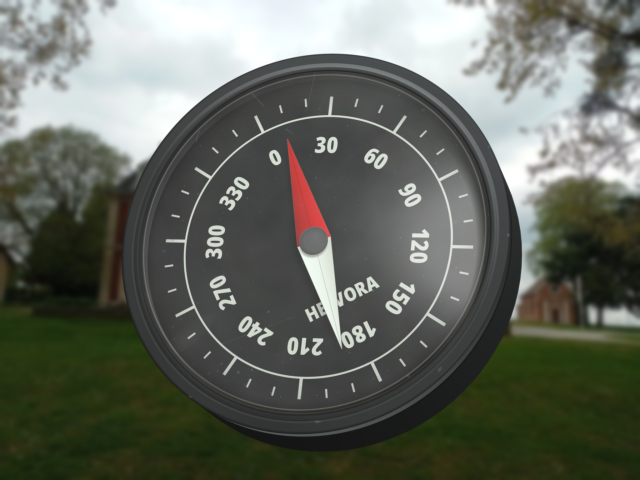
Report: 10 °
